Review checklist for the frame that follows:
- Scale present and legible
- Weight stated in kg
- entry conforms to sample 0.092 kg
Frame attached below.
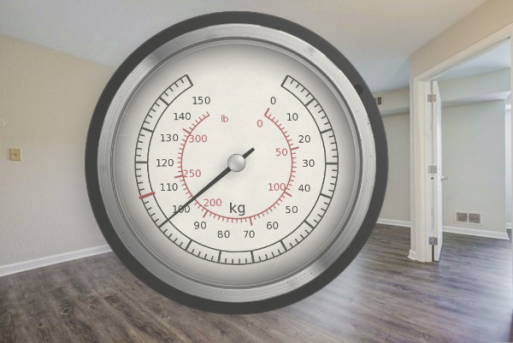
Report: 100 kg
